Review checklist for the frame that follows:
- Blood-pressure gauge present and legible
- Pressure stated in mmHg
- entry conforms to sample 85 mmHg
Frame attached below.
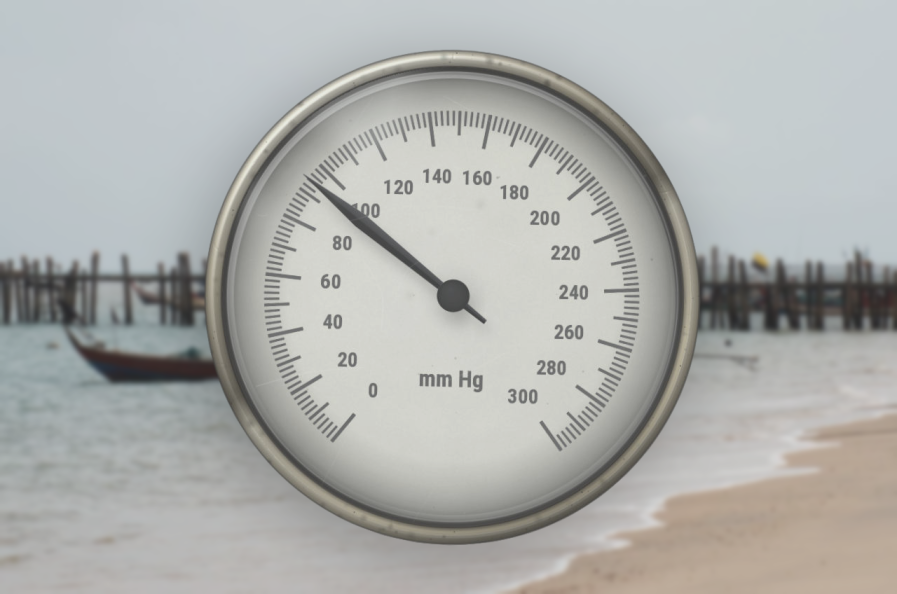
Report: 94 mmHg
